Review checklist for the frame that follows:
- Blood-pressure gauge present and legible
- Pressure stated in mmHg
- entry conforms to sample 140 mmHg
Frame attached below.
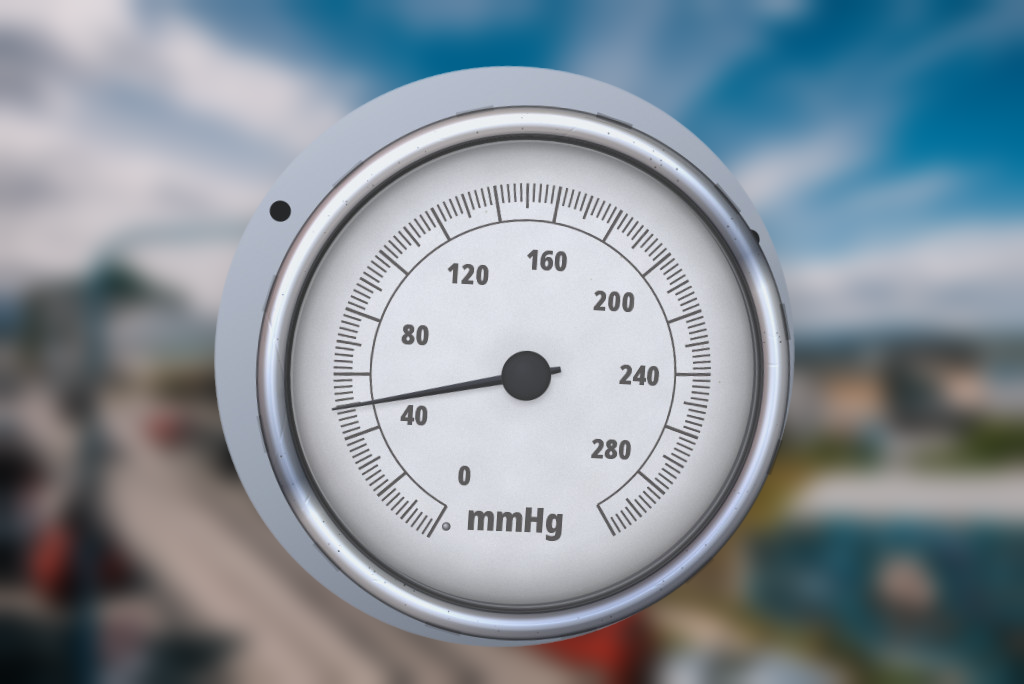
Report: 50 mmHg
